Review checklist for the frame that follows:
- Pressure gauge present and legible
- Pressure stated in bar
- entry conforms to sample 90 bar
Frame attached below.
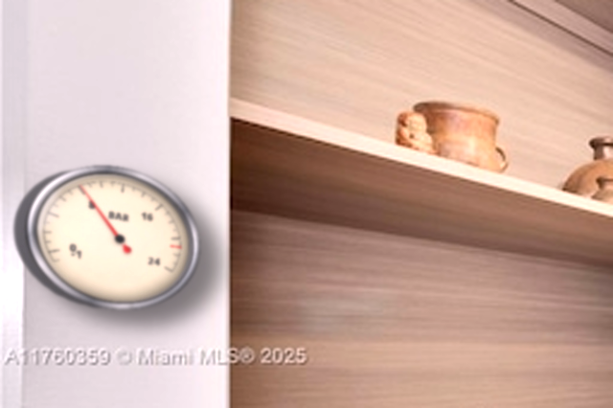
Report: 8 bar
